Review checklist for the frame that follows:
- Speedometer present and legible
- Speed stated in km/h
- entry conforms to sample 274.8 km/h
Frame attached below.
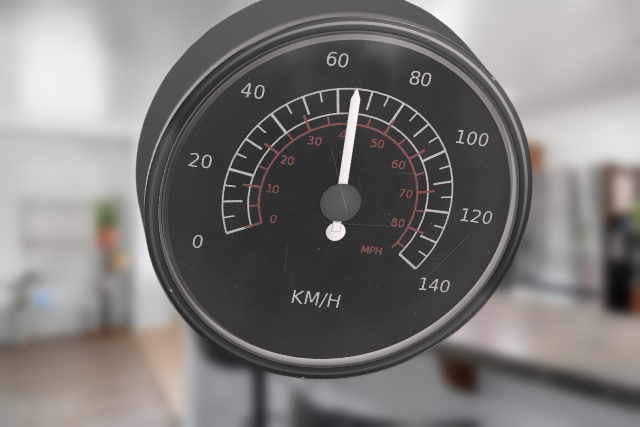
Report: 65 km/h
